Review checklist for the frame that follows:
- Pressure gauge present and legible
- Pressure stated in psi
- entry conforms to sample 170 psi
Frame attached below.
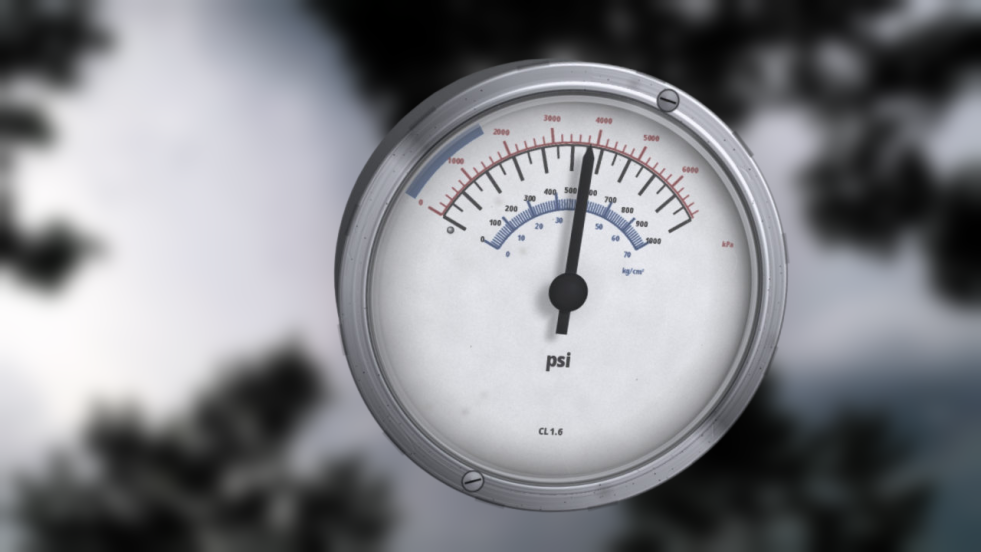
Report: 550 psi
